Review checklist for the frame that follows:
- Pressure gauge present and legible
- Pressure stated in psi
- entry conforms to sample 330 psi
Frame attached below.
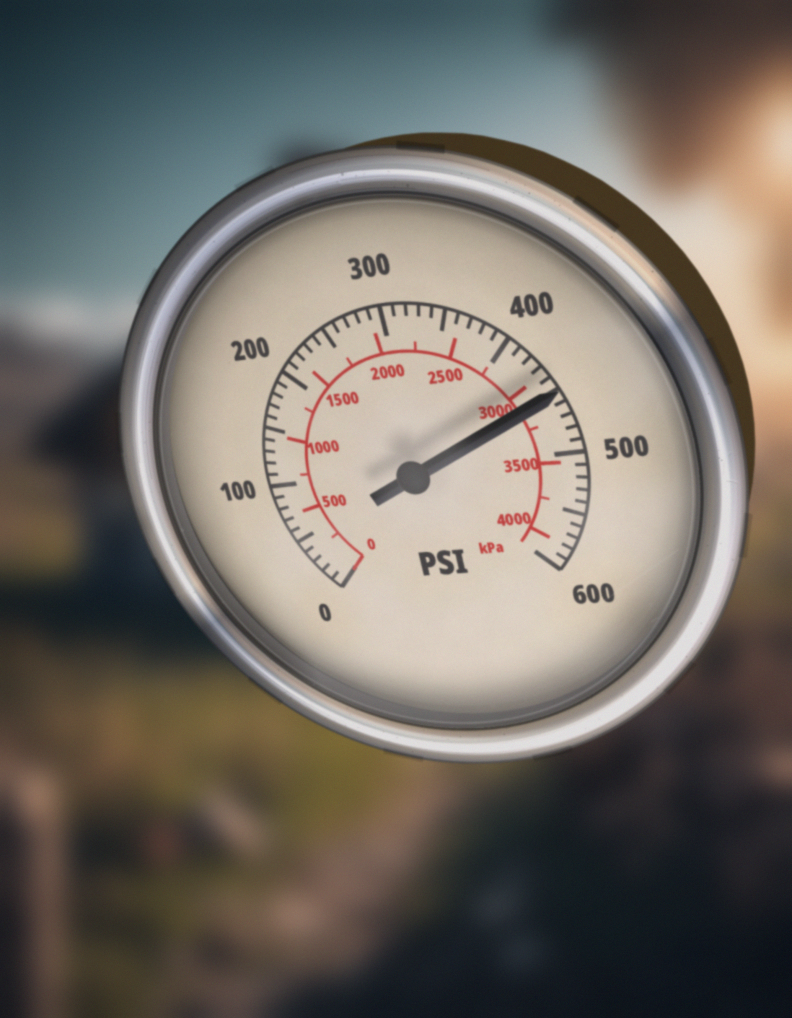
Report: 450 psi
